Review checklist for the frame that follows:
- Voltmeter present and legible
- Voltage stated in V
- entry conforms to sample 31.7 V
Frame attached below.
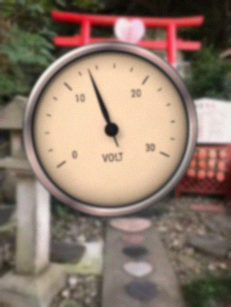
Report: 13 V
